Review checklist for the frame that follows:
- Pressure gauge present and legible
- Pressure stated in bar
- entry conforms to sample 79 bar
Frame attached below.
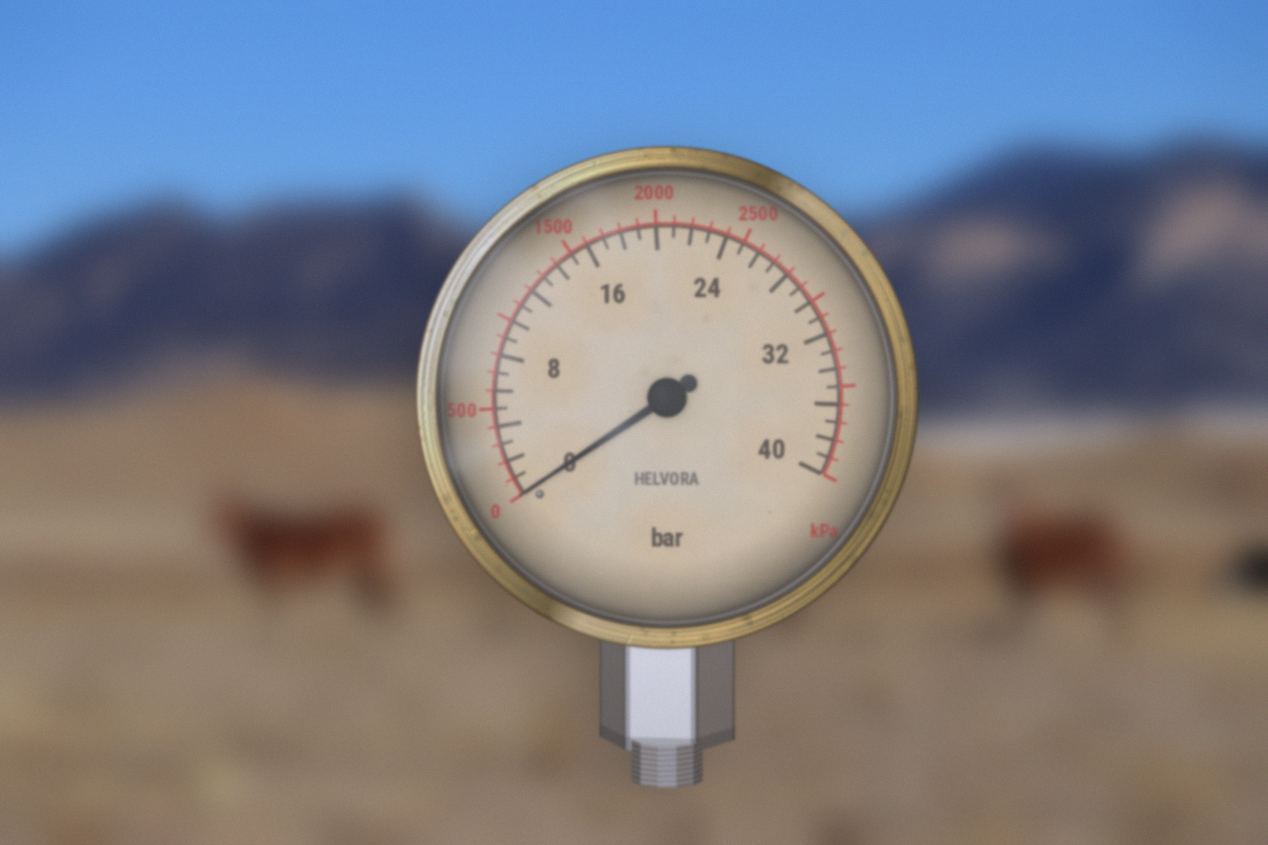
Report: 0 bar
